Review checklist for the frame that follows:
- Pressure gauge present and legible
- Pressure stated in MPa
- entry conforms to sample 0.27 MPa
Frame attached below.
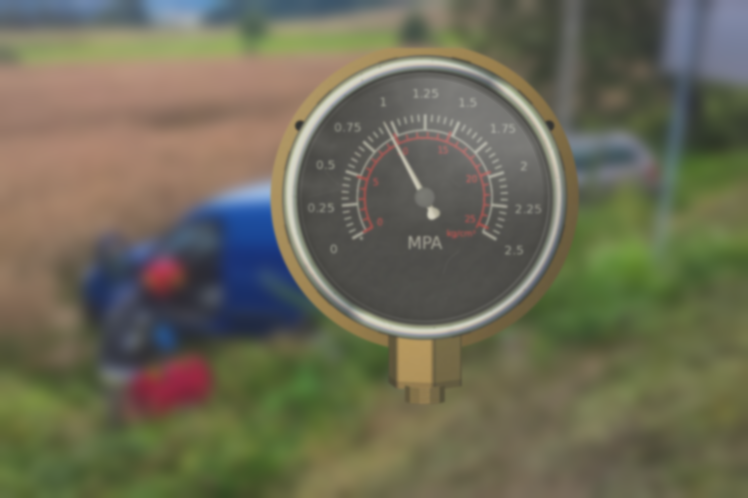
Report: 0.95 MPa
